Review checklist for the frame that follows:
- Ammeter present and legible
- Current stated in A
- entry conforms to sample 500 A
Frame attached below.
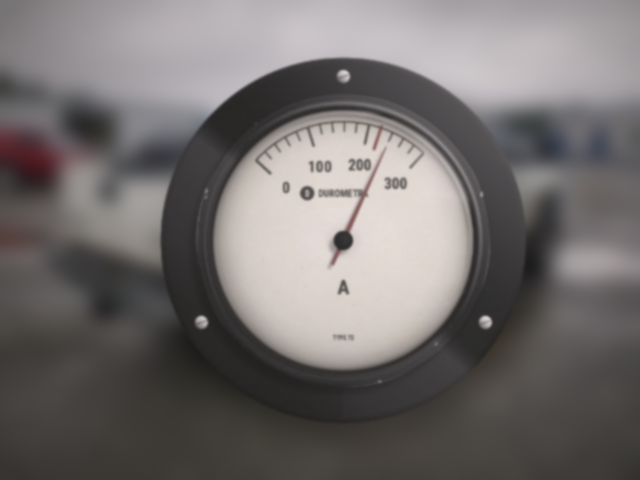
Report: 240 A
